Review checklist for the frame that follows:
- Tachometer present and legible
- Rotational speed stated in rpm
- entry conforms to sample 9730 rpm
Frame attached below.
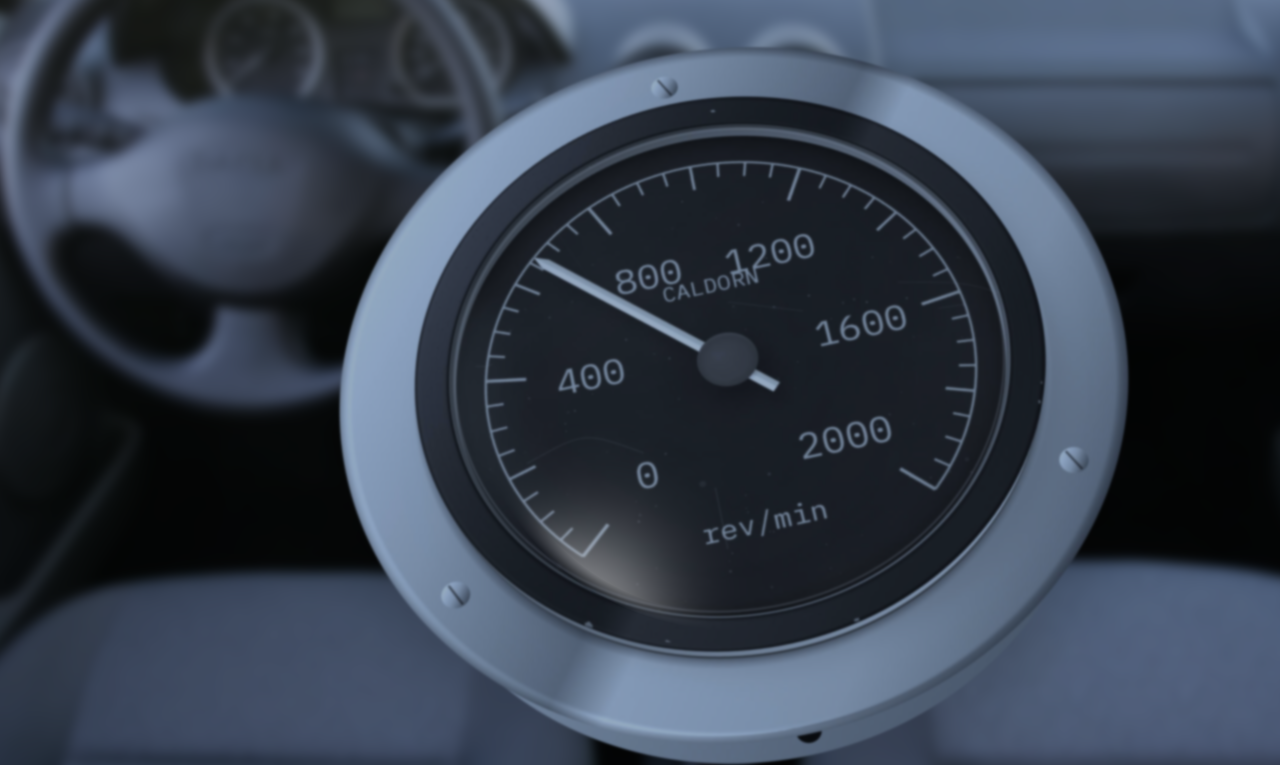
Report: 650 rpm
